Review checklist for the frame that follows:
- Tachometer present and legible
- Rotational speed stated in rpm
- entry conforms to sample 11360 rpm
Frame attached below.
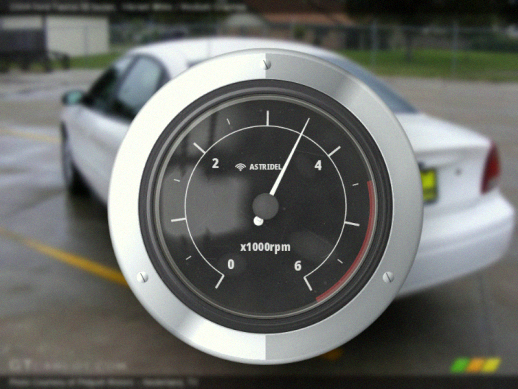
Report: 3500 rpm
